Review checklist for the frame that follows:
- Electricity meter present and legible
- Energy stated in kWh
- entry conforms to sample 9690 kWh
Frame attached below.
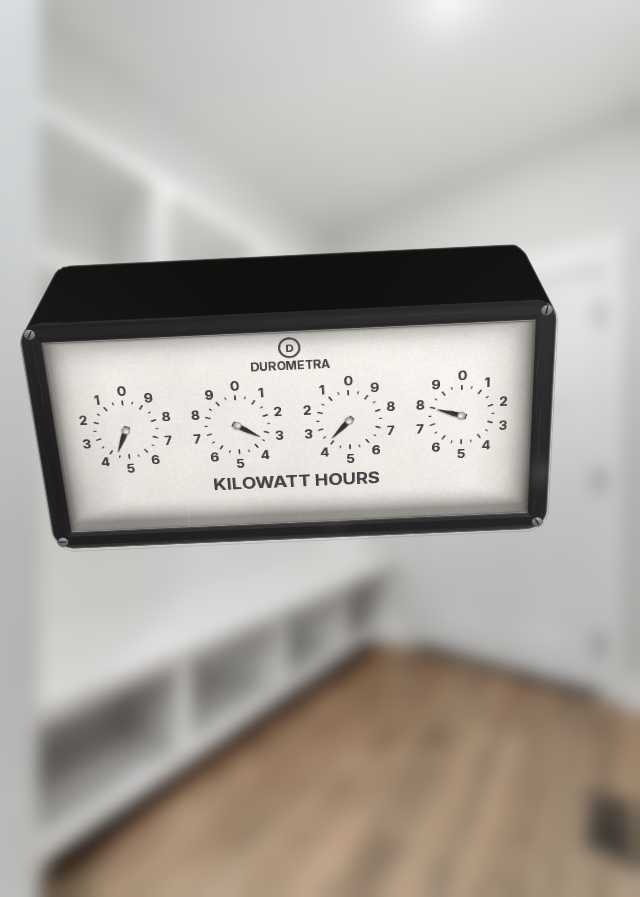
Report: 4338 kWh
